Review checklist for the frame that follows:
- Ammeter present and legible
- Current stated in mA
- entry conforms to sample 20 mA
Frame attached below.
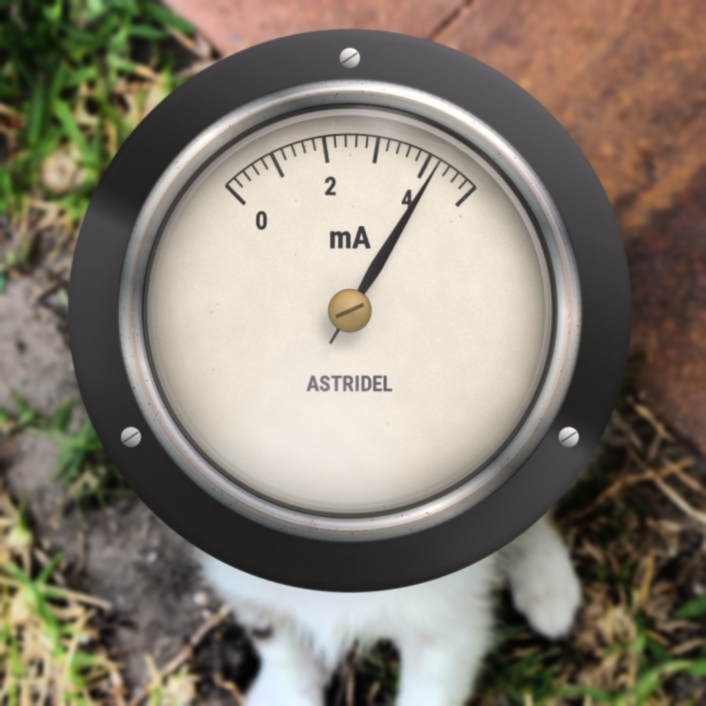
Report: 4.2 mA
